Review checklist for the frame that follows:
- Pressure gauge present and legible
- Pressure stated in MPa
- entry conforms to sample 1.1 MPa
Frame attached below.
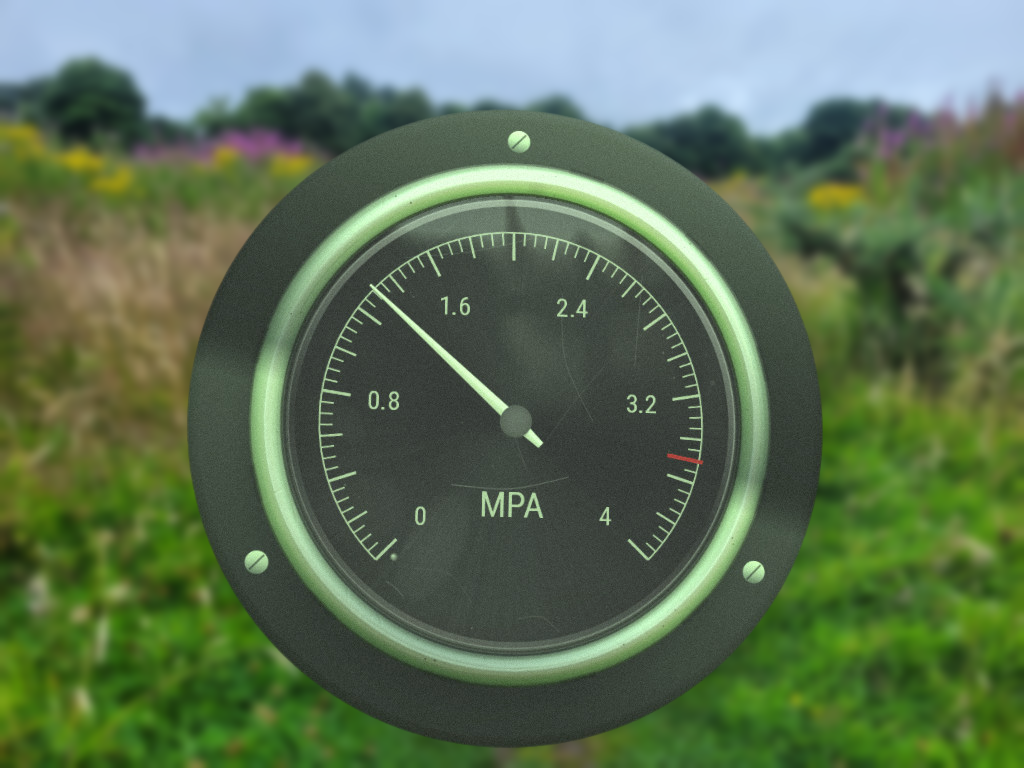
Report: 1.3 MPa
